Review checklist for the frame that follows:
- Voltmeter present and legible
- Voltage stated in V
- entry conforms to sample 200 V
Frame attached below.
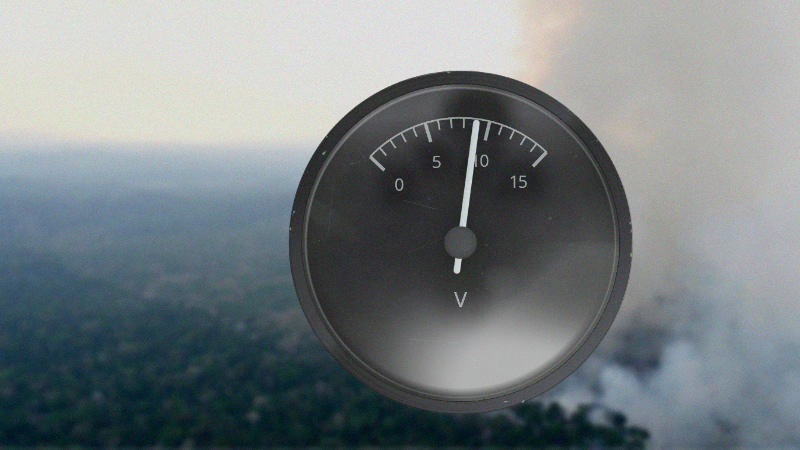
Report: 9 V
